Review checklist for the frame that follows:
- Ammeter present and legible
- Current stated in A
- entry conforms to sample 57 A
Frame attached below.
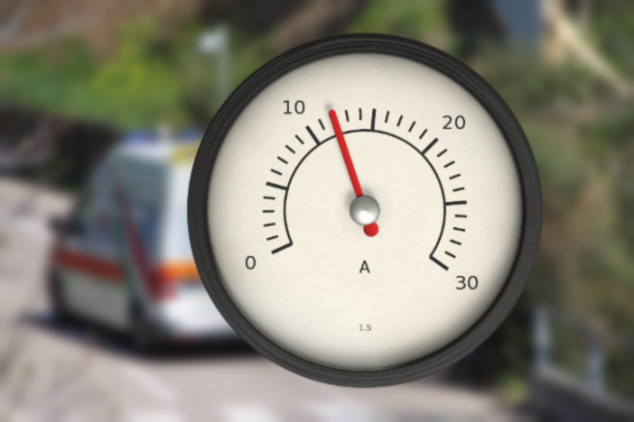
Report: 12 A
